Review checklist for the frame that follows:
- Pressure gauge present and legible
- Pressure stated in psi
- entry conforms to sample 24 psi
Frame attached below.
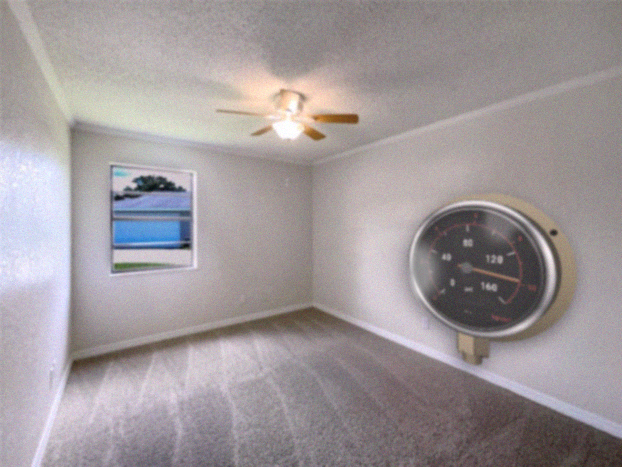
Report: 140 psi
